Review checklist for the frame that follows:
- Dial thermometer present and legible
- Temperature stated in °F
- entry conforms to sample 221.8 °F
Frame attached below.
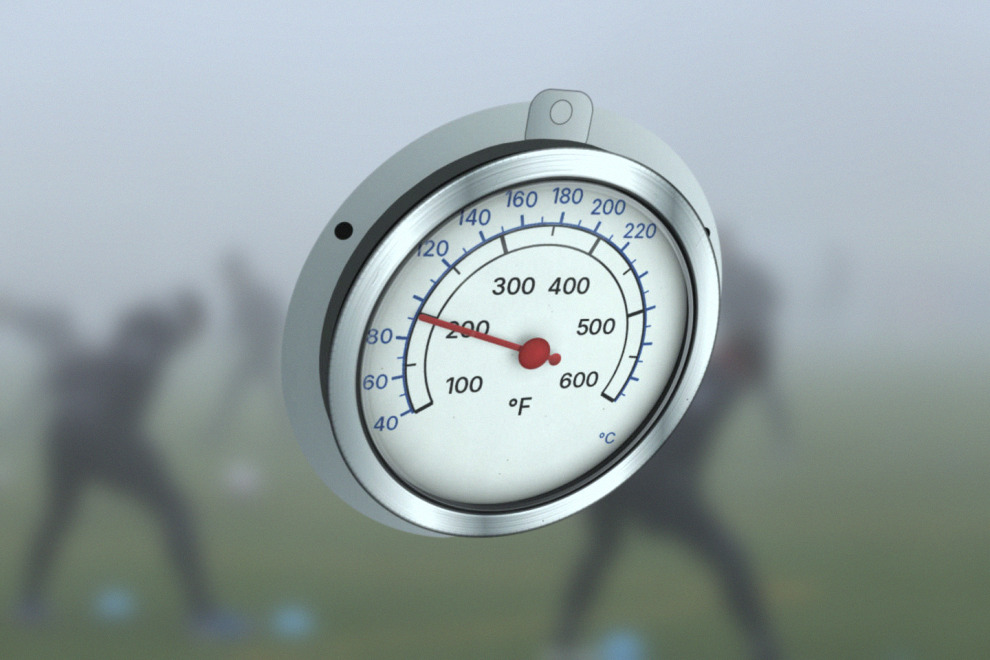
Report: 200 °F
